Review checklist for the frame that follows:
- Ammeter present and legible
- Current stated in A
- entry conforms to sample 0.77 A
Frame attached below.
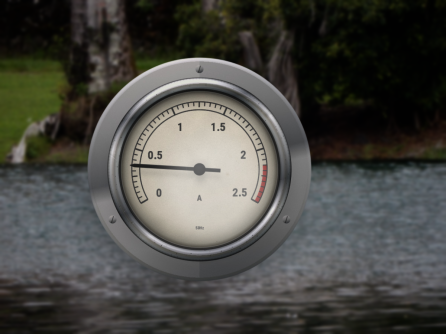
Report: 0.35 A
